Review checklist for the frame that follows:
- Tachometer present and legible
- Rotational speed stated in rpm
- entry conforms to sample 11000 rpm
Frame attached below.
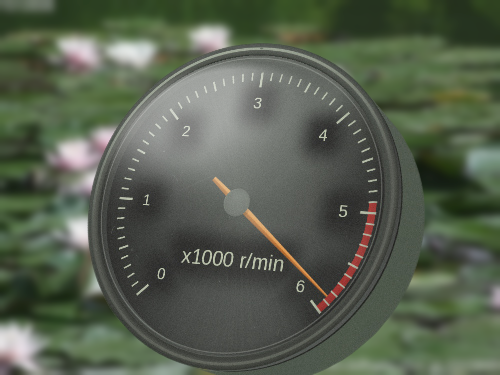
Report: 5850 rpm
